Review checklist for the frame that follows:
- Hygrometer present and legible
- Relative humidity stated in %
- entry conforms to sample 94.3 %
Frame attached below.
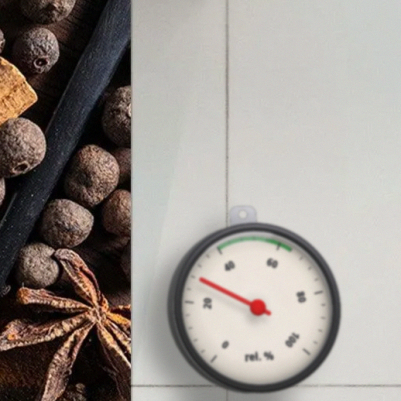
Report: 28 %
